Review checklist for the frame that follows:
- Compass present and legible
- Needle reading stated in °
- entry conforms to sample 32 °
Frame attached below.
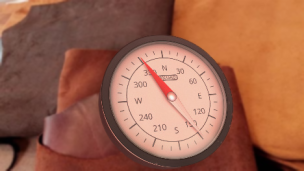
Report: 330 °
